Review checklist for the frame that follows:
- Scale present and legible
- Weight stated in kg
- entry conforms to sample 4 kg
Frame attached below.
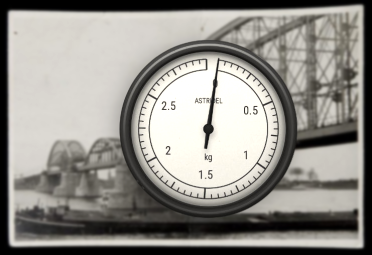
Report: 0 kg
